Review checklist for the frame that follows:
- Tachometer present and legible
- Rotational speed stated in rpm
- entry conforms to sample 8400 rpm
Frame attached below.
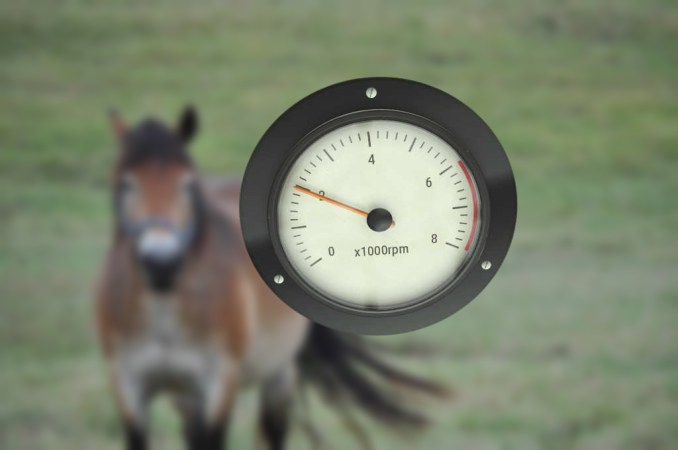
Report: 2000 rpm
